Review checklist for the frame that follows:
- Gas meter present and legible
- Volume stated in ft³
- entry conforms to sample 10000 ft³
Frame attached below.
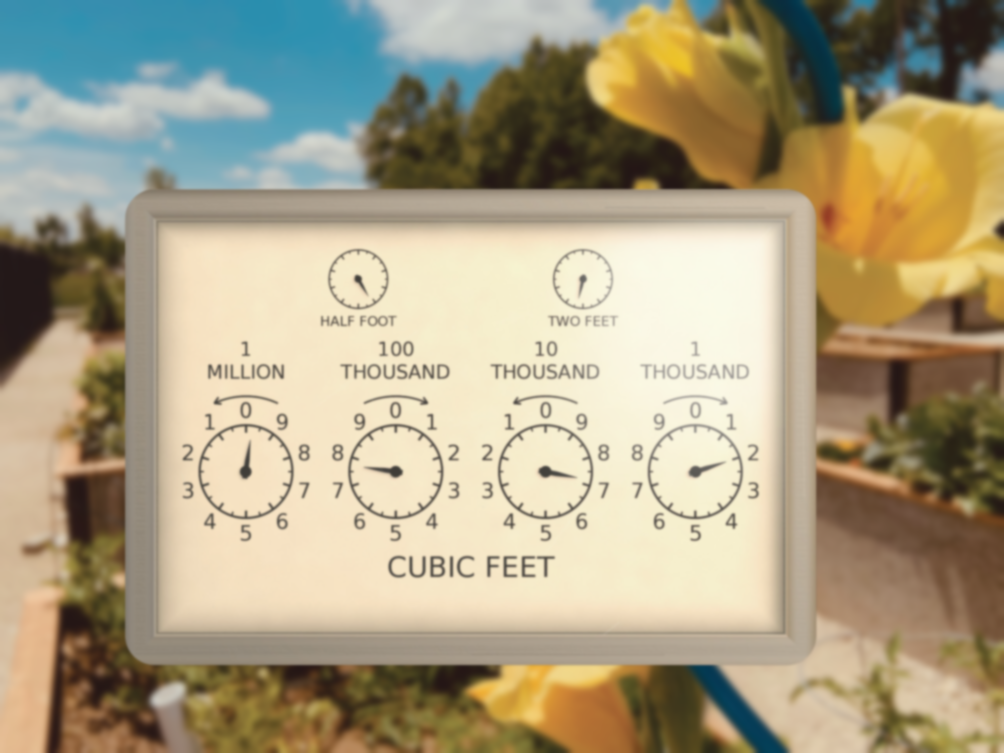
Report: 977200 ft³
